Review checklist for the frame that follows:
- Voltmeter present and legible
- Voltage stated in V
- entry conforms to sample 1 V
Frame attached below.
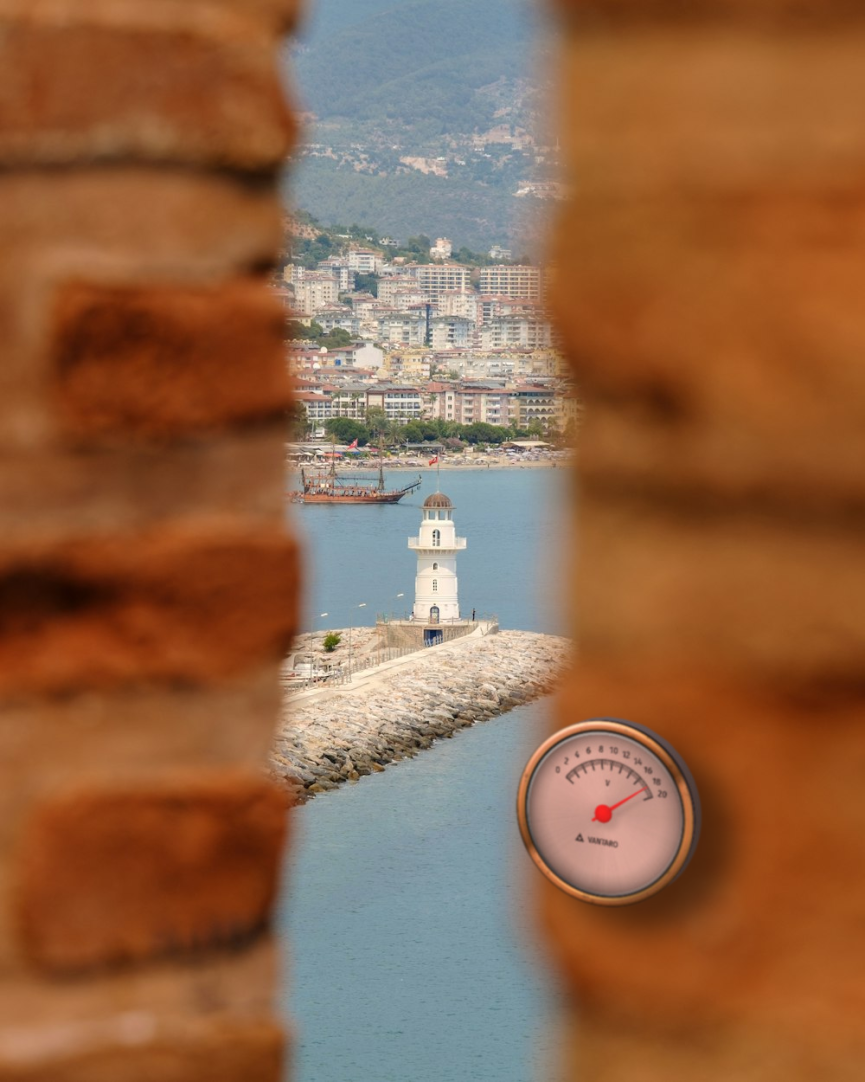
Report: 18 V
